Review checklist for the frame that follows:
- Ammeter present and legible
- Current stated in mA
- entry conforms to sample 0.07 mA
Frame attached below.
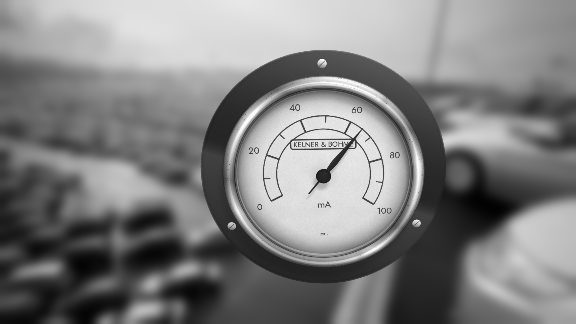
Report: 65 mA
